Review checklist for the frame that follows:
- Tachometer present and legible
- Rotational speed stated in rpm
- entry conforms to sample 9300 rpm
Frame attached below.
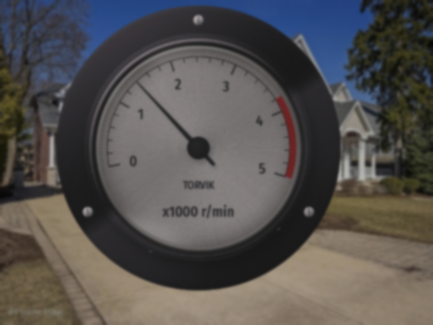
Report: 1400 rpm
